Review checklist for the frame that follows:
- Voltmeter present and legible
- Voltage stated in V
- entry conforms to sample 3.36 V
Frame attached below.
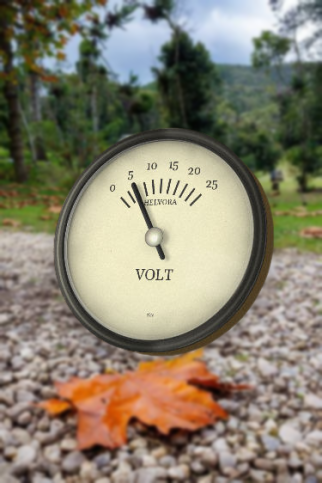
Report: 5 V
